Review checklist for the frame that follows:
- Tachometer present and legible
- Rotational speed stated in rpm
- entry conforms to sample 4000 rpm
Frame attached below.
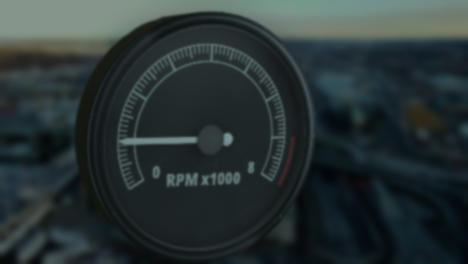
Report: 1000 rpm
